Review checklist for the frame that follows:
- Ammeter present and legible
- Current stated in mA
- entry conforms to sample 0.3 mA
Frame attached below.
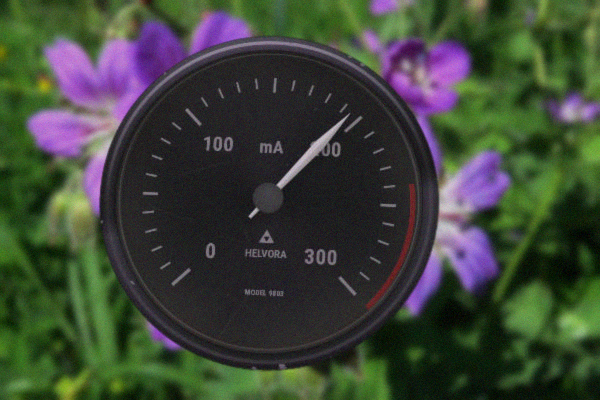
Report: 195 mA
